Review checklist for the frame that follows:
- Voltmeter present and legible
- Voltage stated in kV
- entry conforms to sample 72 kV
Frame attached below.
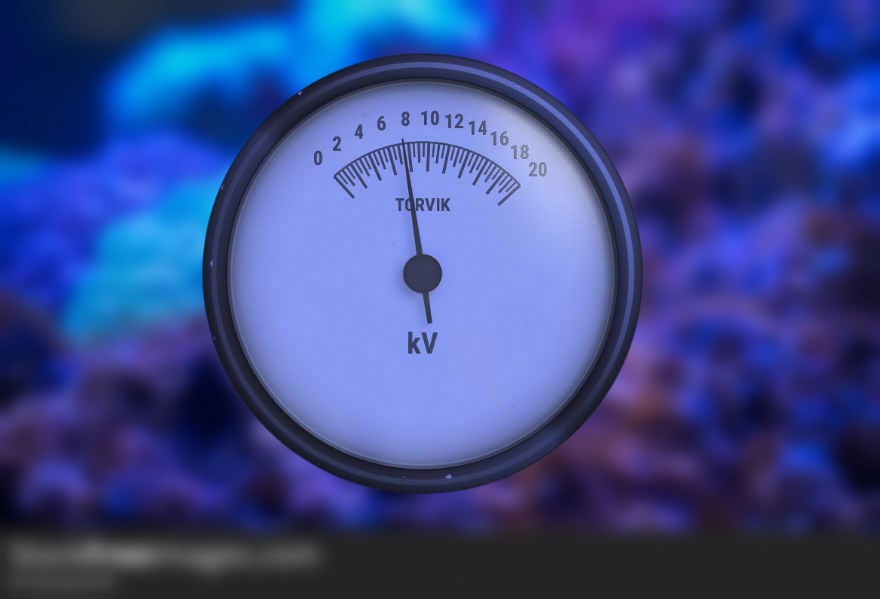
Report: 7.5 kV
